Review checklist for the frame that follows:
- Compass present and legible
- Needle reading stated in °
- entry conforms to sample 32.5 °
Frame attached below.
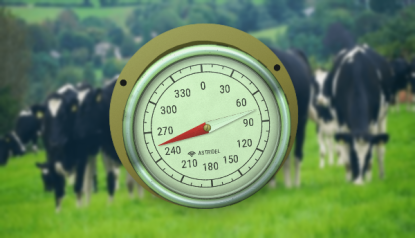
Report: 255 °
